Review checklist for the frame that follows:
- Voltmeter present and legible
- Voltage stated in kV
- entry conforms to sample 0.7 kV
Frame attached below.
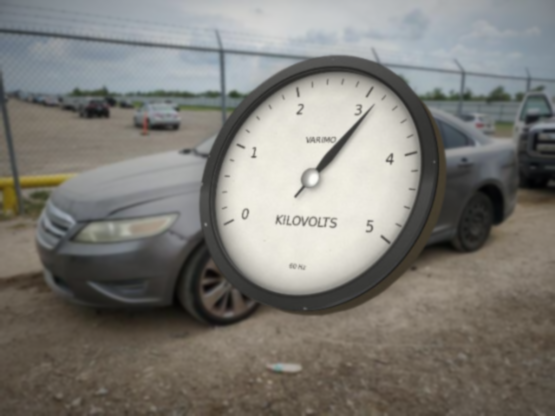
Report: 3.2 kV
